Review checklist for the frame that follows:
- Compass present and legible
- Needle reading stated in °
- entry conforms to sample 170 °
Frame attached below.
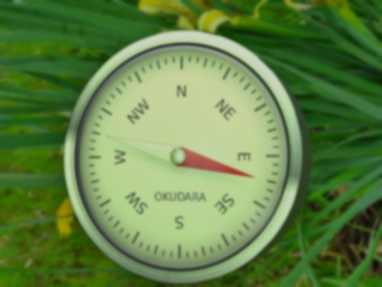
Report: 105 °
